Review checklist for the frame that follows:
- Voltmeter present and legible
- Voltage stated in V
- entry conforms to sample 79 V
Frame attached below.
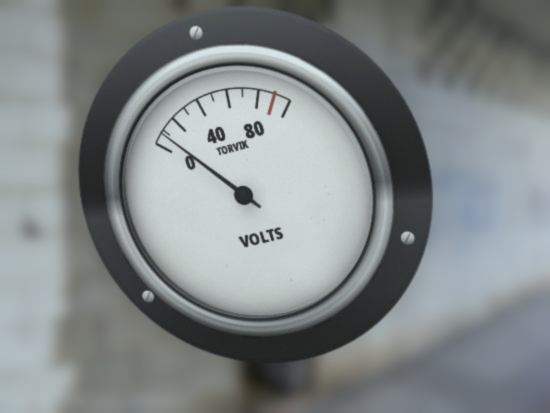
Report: 10 V
